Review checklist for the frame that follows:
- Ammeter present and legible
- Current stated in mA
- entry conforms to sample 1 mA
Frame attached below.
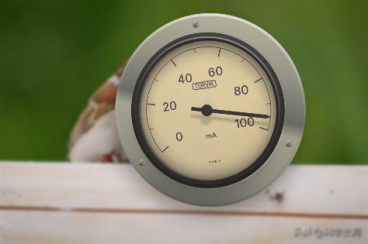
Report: 95 mA
